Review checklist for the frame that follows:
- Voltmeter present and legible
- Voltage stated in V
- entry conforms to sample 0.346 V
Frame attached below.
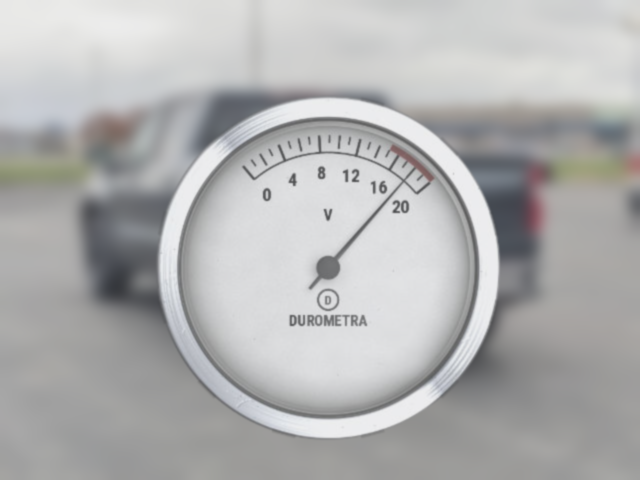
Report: 18 V
